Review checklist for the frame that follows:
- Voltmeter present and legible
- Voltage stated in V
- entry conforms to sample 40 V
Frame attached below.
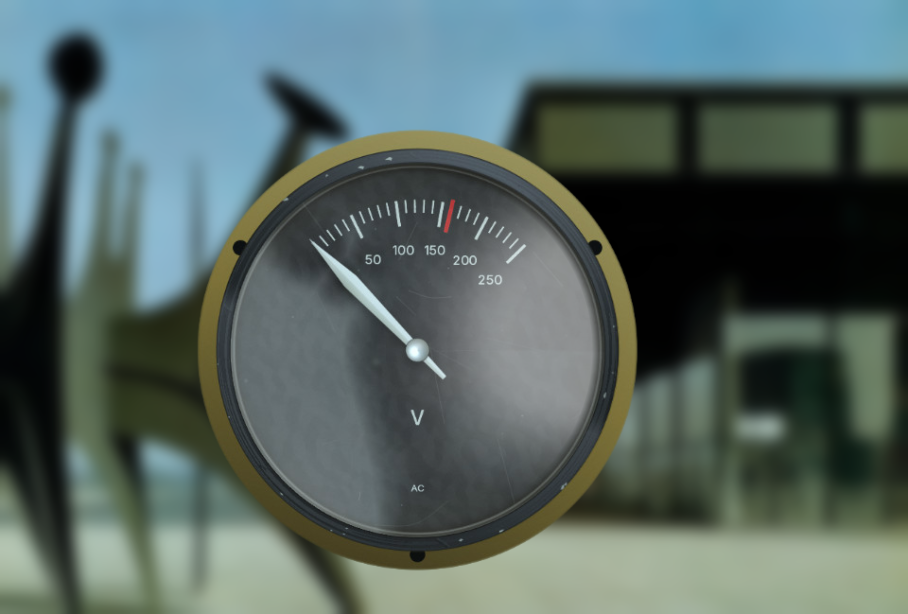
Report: 0 V
